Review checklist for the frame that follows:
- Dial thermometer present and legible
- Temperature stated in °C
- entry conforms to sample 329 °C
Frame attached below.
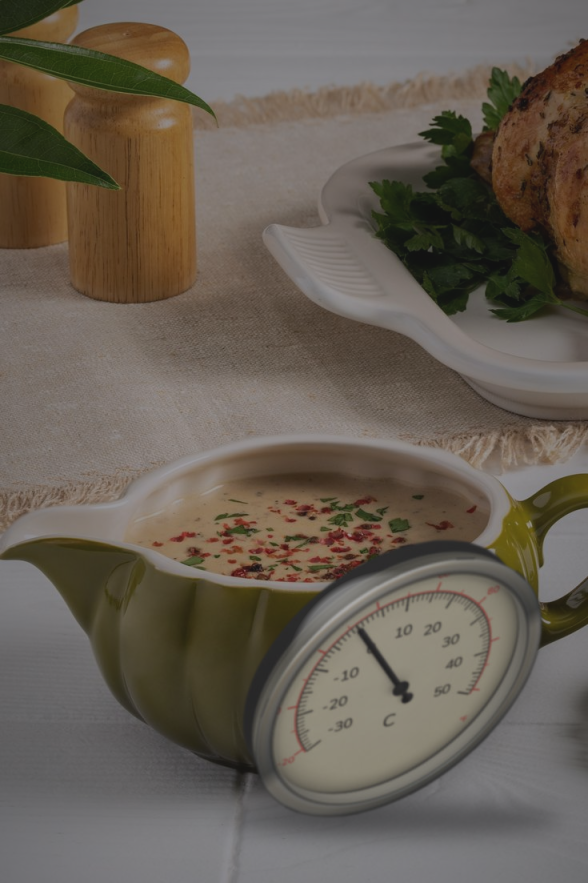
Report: 0 °C
